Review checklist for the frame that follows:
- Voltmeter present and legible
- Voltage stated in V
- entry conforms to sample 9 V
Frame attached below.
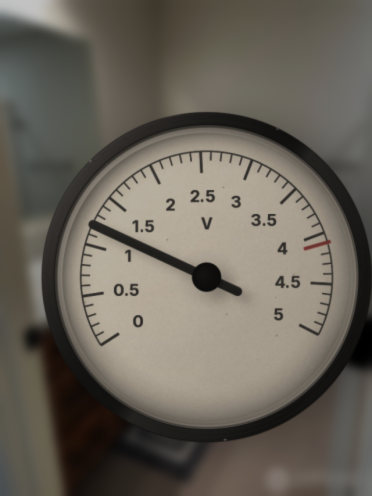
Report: 1.2 V
